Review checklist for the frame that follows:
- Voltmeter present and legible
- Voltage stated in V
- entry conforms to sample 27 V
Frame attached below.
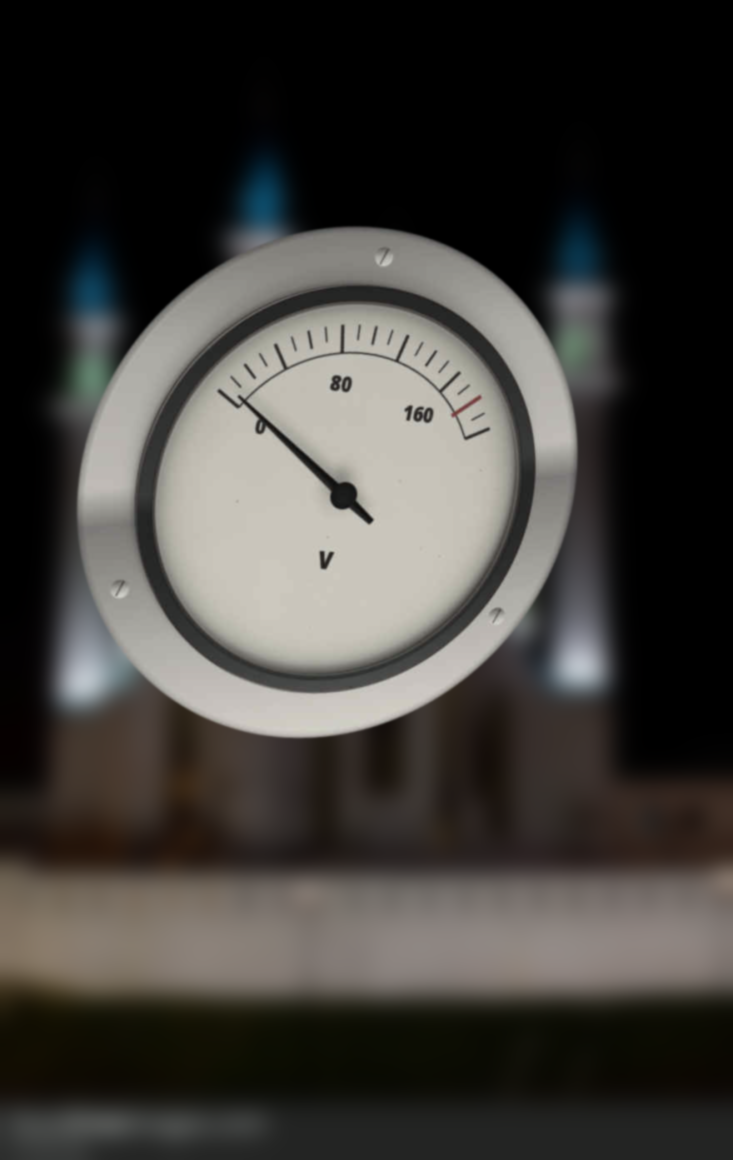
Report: 5 V
